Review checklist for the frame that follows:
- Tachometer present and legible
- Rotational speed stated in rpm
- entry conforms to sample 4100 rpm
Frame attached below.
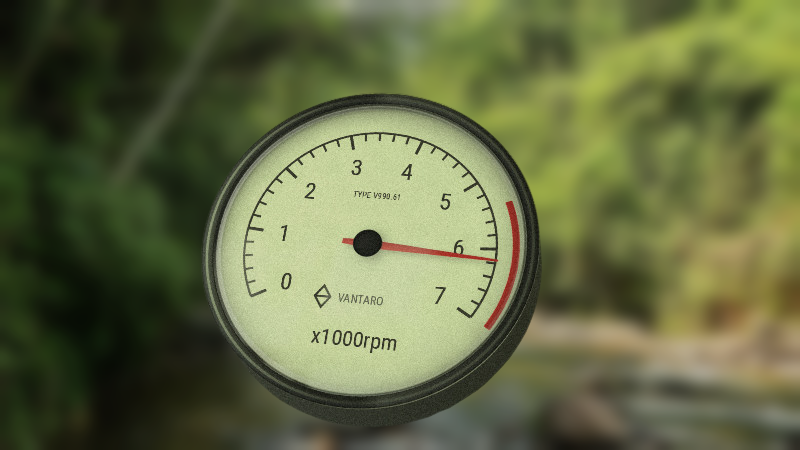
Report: 6200 rpm
